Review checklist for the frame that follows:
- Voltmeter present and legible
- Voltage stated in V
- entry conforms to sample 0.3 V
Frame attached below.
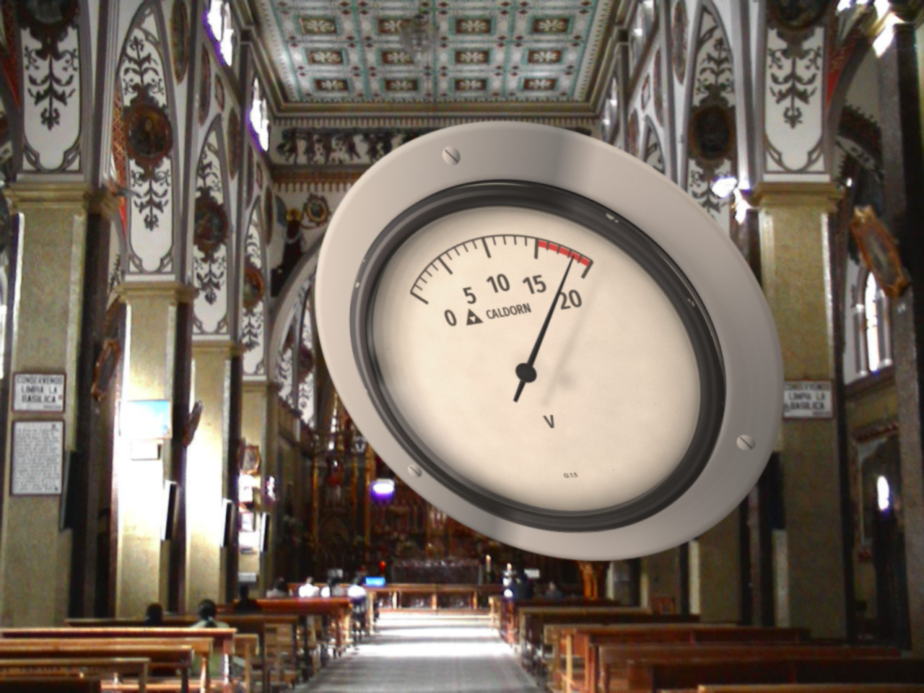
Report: 18.5 V
